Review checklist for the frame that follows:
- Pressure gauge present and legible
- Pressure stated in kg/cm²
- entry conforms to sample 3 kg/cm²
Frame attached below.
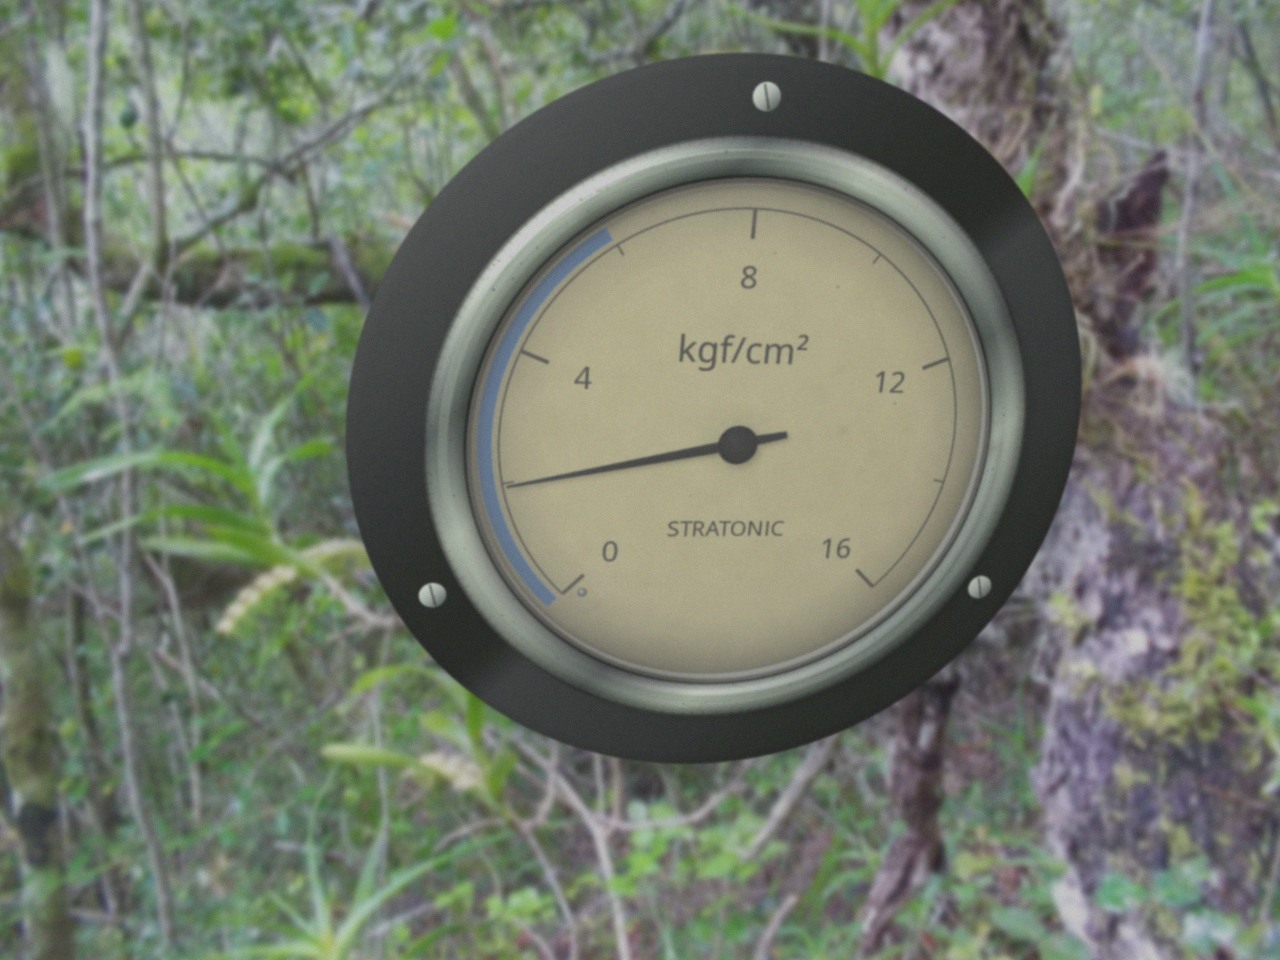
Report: 2 kg/cm²
